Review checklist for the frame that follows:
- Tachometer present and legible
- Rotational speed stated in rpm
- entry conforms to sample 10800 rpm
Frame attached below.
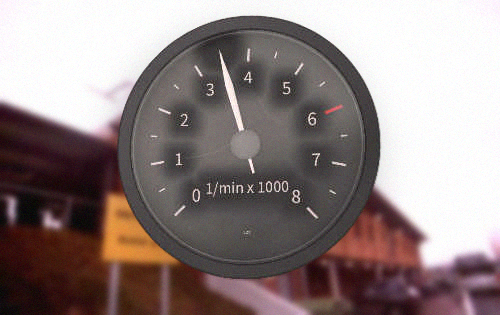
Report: 3500 rpm
